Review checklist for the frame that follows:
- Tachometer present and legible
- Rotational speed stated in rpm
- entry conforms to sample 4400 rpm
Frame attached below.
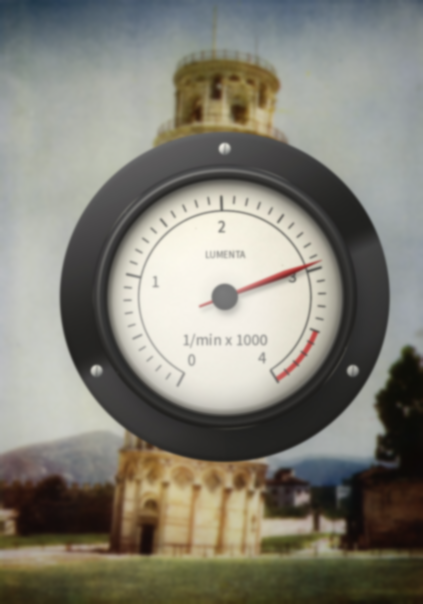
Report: 2950 rpm
